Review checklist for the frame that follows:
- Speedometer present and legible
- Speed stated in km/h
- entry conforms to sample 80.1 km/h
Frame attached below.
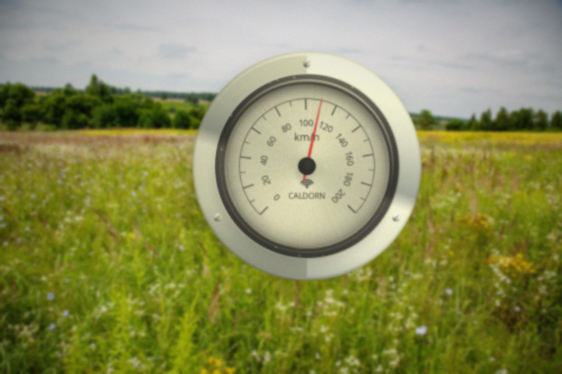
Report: 110 km/h
